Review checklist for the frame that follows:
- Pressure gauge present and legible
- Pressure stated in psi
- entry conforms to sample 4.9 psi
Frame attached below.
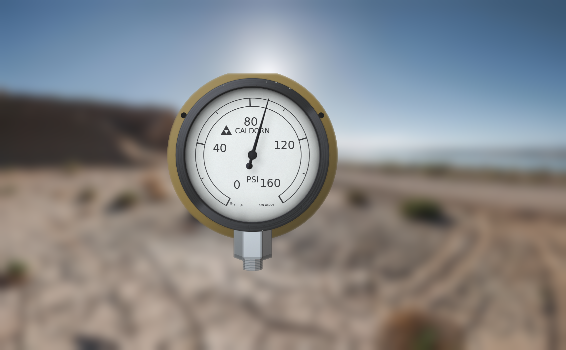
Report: 90 psi
